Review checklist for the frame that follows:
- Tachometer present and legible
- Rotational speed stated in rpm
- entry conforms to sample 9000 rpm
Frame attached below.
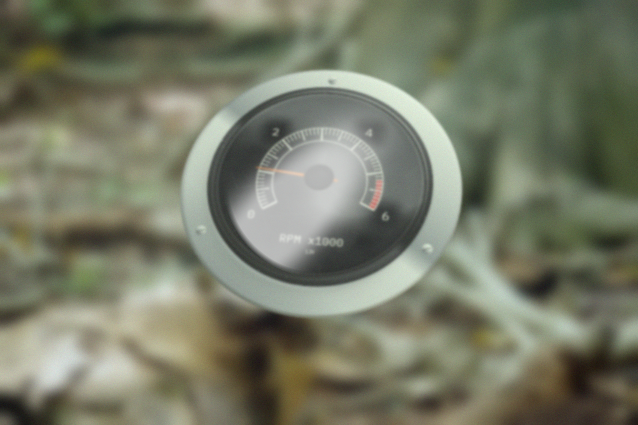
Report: 1000 rpm
